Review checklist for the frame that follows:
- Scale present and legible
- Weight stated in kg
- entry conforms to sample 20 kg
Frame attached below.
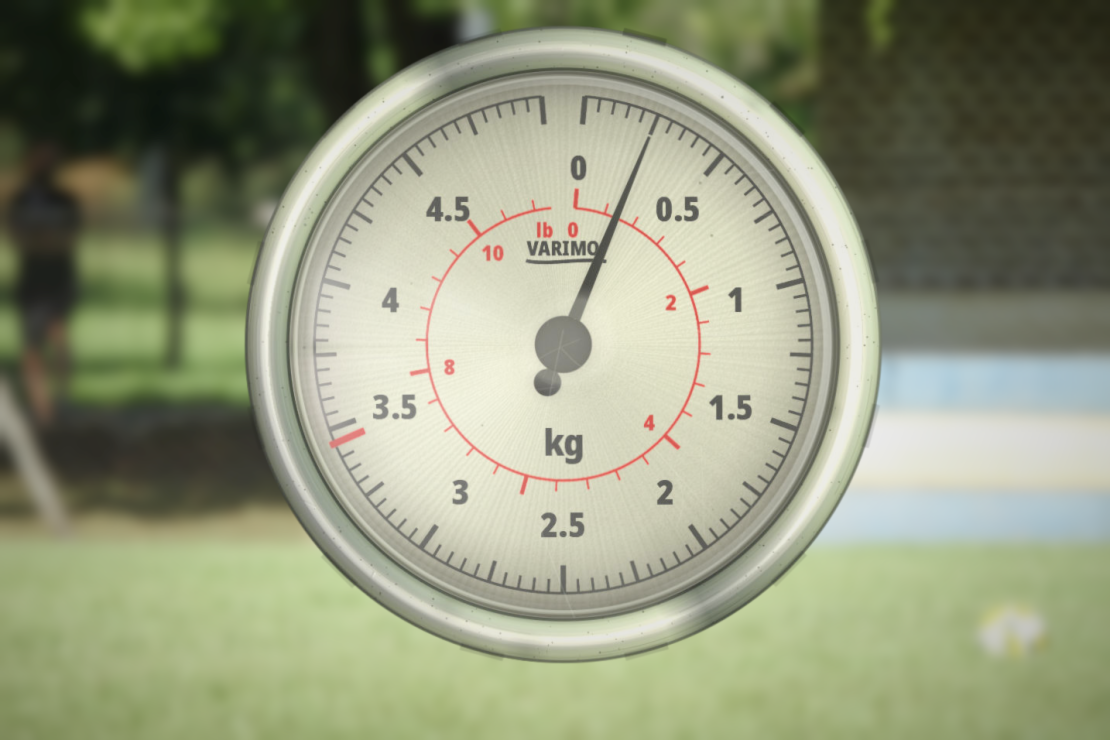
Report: 0.25 kg
